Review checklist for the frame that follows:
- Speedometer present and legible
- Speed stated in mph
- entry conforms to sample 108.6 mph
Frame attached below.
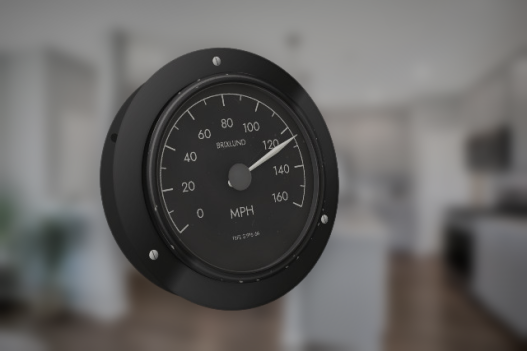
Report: 125 mph
